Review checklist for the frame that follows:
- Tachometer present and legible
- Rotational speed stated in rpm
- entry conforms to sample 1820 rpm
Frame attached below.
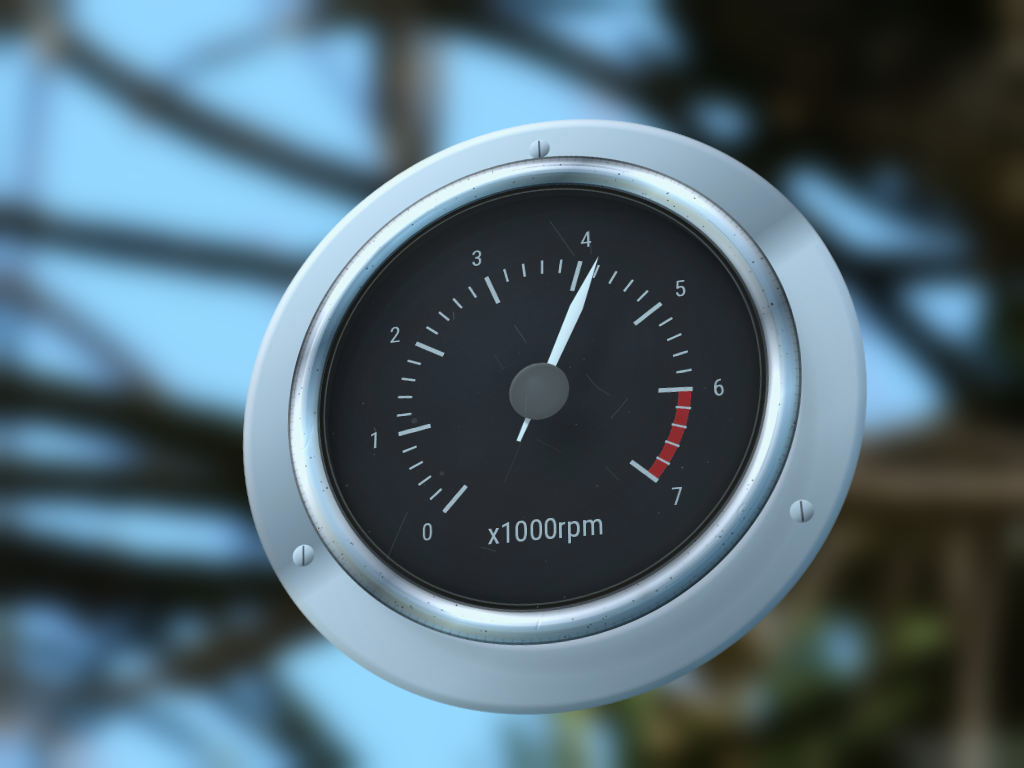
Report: 4200 rpm
